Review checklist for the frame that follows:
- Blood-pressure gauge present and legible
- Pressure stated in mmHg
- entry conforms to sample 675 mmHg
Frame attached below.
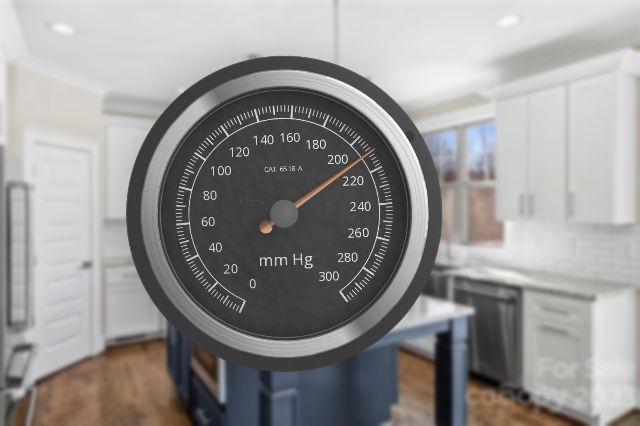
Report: 210 mmHg
